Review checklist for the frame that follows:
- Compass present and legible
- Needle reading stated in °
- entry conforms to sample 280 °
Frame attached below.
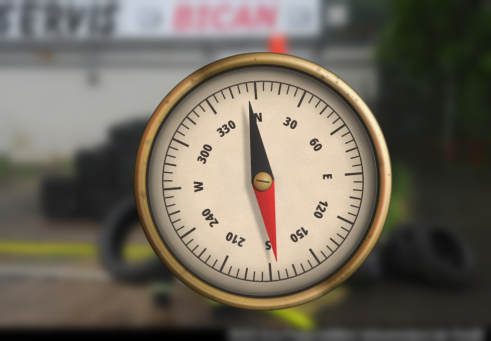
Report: 175 °
